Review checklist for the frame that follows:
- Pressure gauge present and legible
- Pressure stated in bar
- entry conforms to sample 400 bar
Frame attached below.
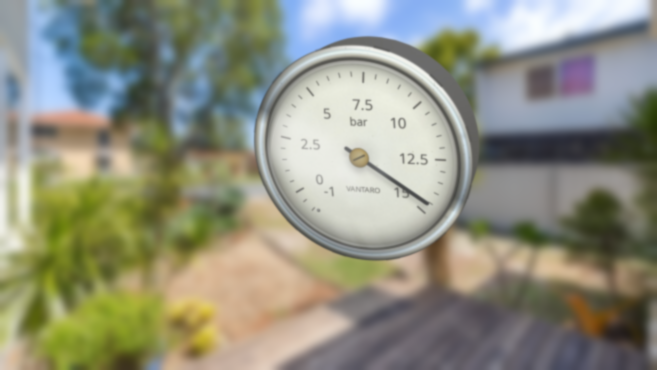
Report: 14.5 bar
